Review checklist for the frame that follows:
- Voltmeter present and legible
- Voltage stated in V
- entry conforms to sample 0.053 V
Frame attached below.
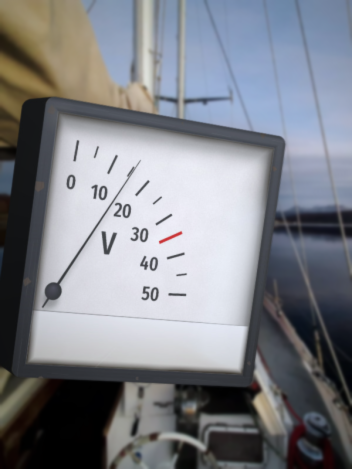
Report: 15 V
